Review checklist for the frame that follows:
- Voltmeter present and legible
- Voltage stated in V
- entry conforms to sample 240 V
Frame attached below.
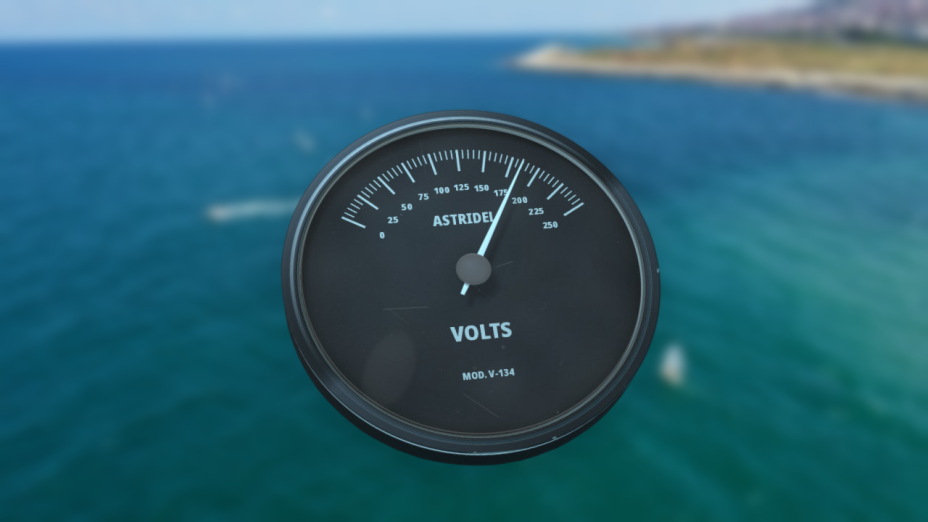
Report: 185 V
